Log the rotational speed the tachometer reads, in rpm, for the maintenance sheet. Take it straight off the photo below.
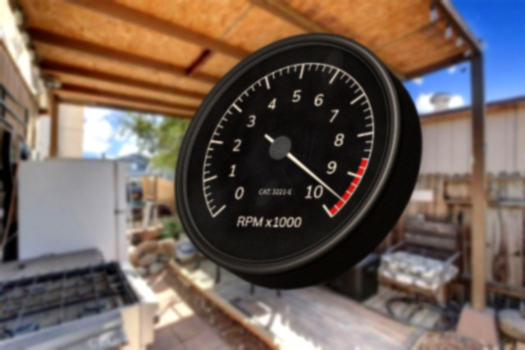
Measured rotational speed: 9600 rpm
